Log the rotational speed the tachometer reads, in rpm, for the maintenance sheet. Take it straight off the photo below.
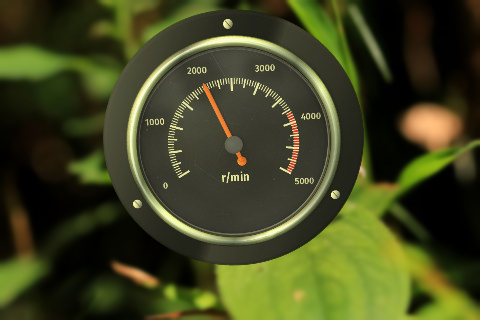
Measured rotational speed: 2000 rpm
